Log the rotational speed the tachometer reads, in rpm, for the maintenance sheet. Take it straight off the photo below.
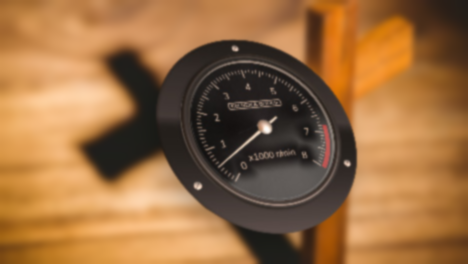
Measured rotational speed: 500 rpm
